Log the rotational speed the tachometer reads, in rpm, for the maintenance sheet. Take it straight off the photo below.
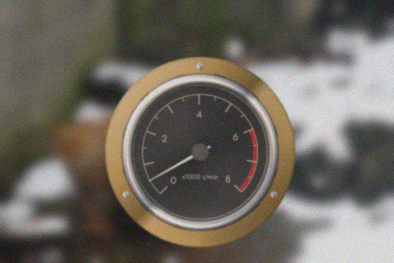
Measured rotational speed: 500 rpm
